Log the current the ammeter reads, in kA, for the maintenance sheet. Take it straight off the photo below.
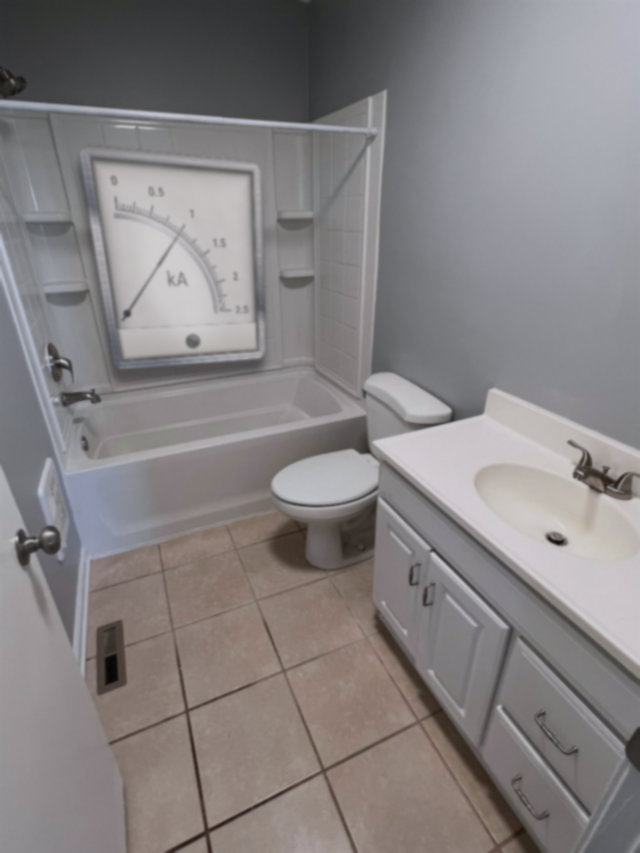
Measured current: 1 kA
